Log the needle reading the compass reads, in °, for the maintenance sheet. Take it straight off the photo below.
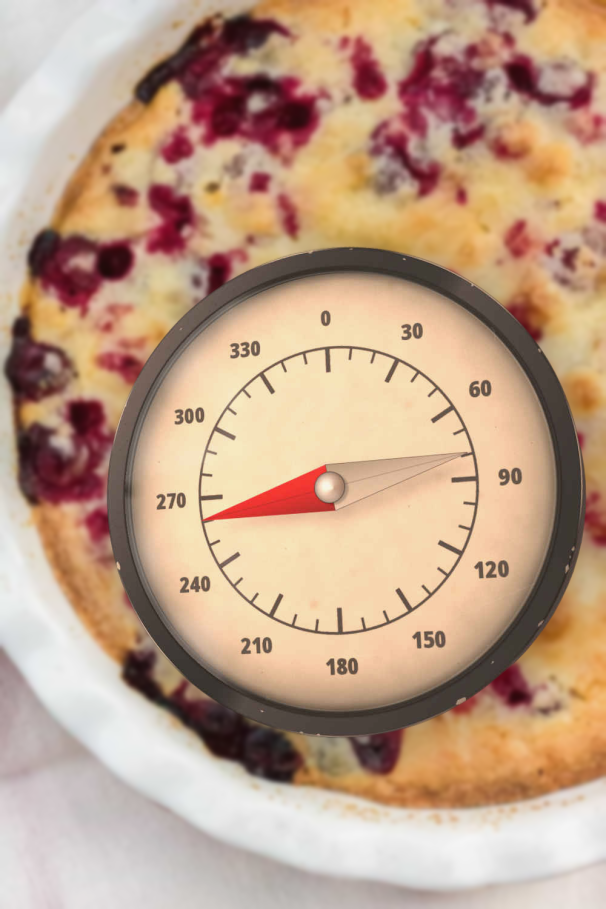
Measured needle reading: 260 °
